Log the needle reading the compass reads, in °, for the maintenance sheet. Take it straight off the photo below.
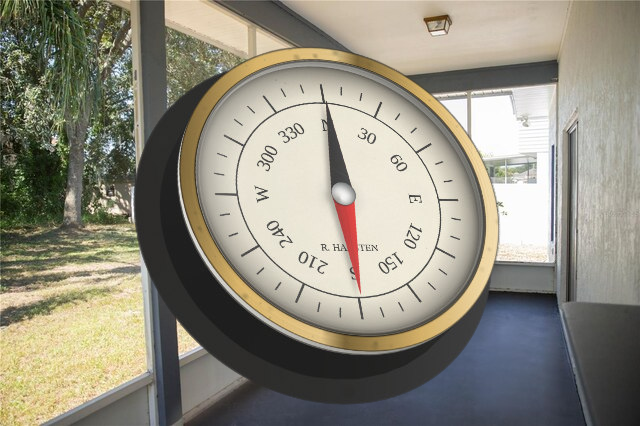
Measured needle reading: 180 °
